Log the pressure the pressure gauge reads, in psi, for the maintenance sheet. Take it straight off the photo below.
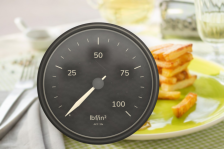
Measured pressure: 0 psi
